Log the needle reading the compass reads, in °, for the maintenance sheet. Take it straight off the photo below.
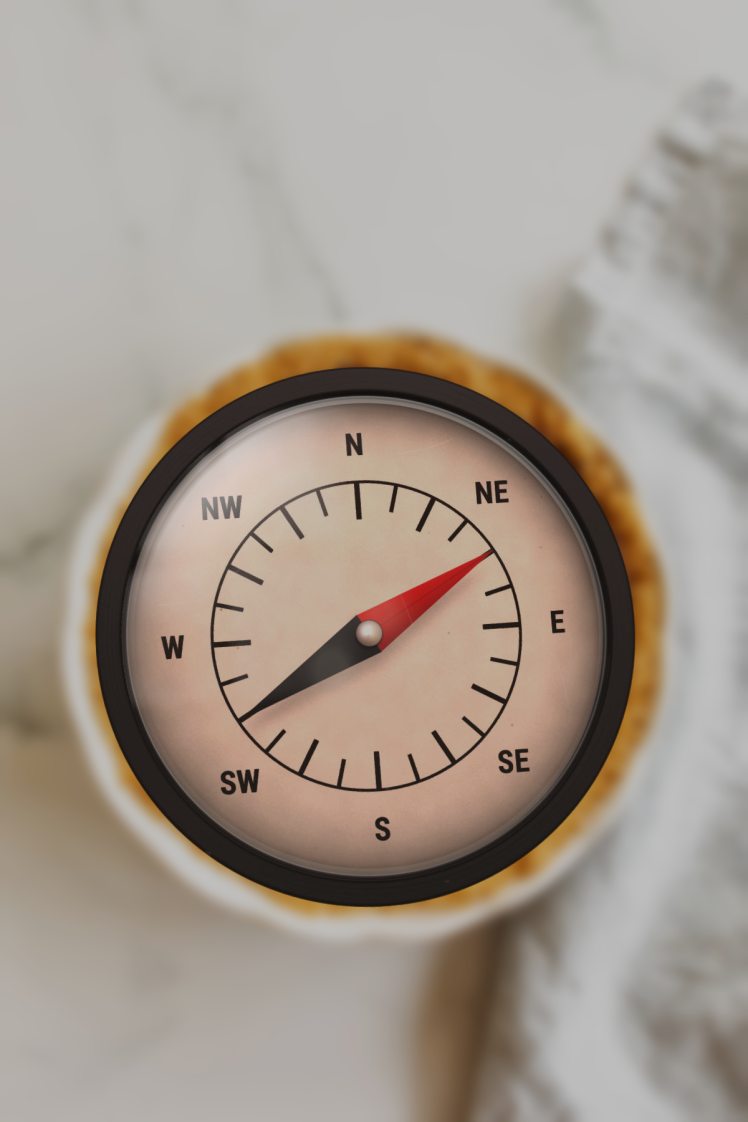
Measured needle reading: 60 °
